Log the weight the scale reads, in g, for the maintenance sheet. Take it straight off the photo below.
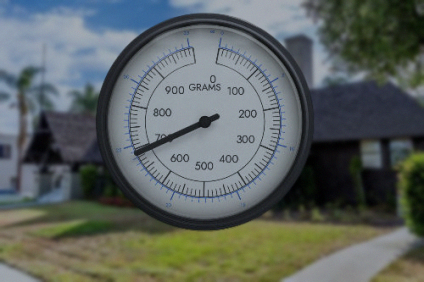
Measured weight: 690 g
